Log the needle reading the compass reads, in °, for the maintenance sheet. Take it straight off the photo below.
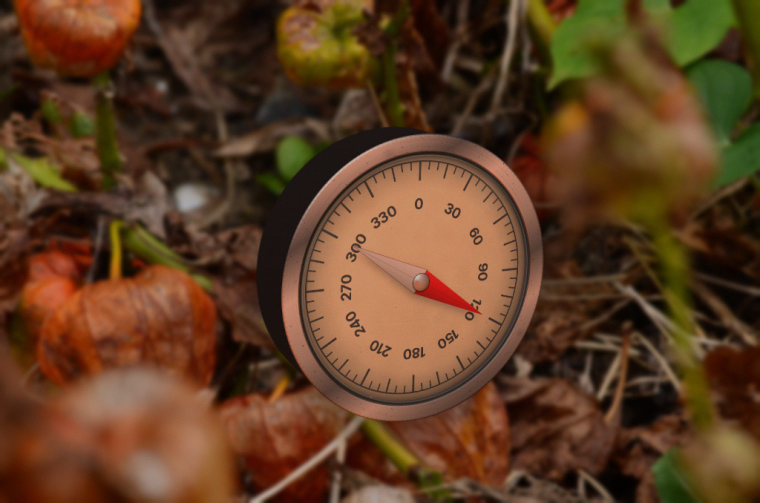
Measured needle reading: 120 °
